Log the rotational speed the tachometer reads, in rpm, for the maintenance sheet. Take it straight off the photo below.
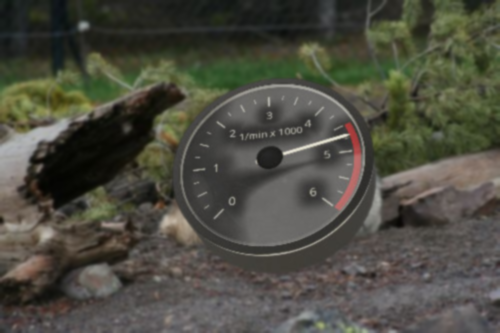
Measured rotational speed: 4750 rpm
